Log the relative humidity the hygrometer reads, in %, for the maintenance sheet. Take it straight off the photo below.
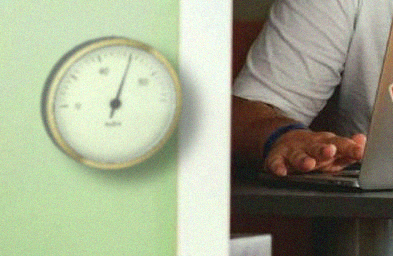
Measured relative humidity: 60 %
